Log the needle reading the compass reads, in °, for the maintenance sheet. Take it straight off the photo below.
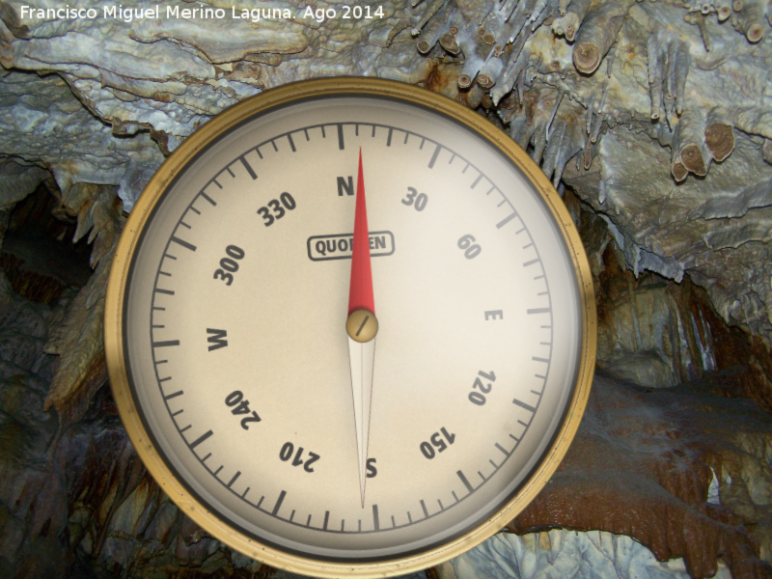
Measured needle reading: 5 °
